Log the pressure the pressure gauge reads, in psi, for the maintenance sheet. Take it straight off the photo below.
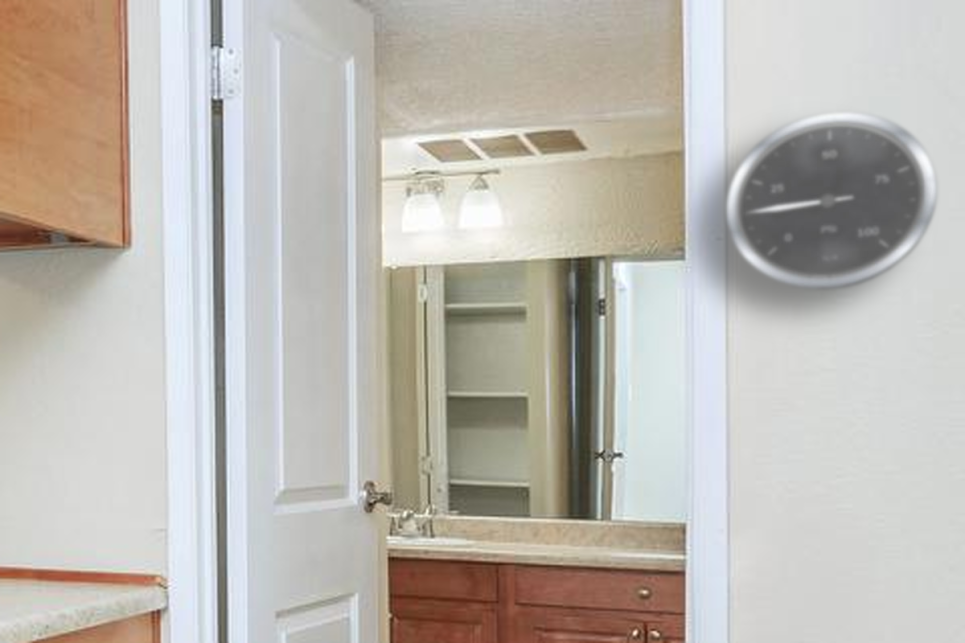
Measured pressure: 15 psi
